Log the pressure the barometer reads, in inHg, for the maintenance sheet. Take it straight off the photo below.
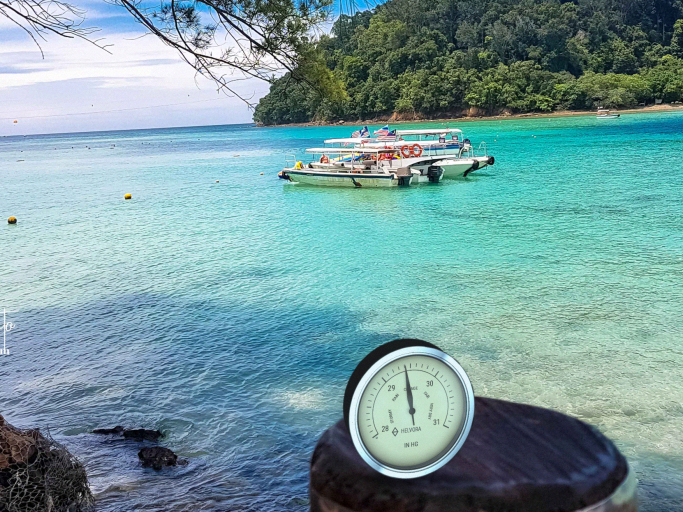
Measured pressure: 29.4 inHg
